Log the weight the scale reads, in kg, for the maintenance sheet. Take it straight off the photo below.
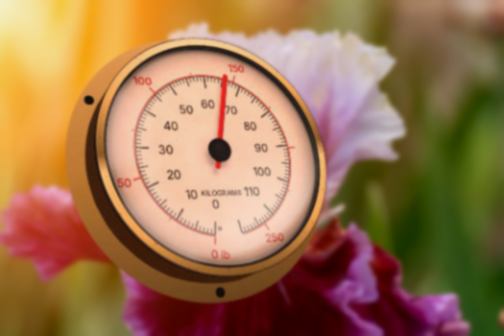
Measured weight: 65 kg
